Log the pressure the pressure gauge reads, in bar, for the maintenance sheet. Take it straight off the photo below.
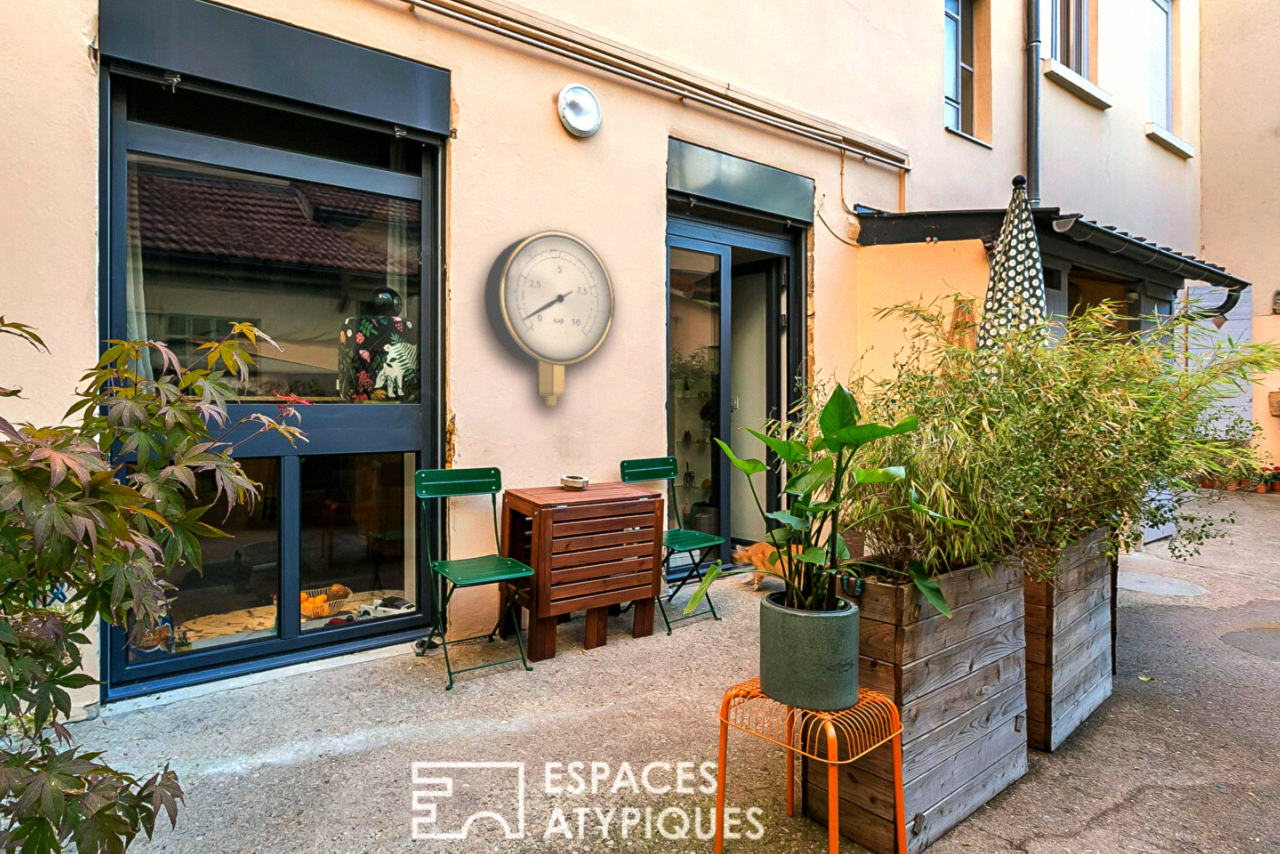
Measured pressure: 0.5 bar
